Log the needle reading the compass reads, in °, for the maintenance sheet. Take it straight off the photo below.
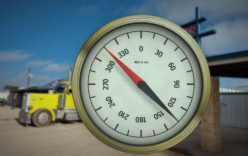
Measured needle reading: 315 °
